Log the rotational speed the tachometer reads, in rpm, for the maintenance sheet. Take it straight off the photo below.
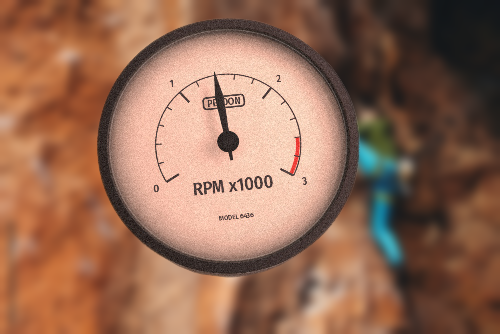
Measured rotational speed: 1400 rpm
